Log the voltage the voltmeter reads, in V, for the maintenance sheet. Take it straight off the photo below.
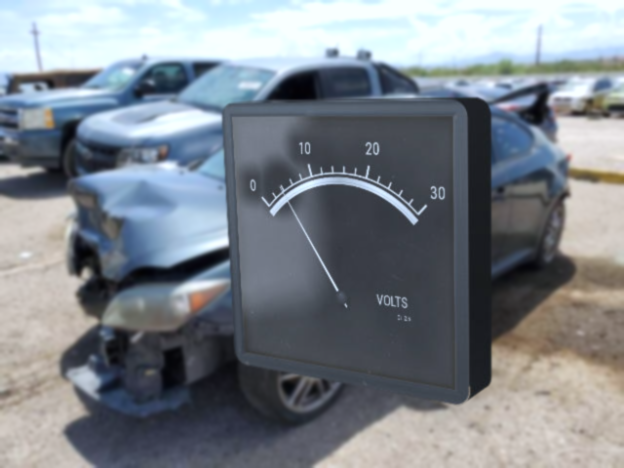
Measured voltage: 4 V
